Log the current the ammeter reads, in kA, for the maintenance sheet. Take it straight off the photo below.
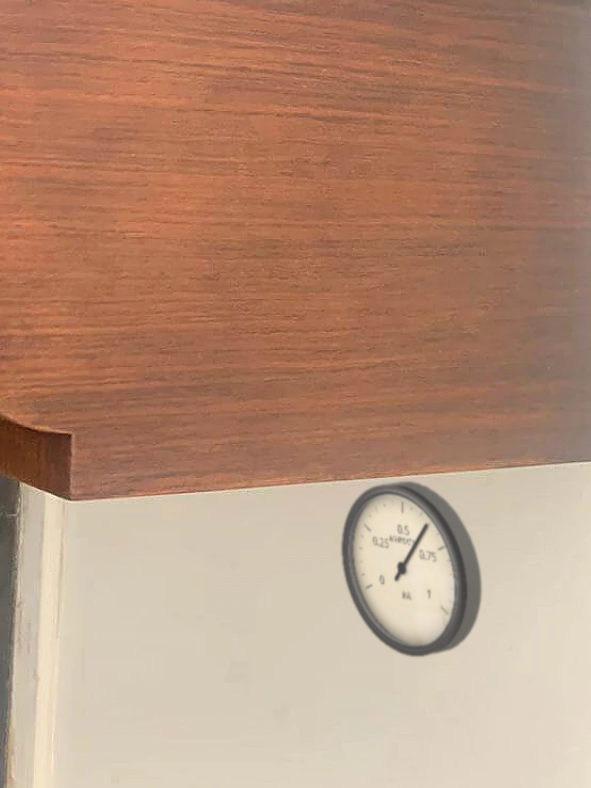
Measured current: 0.65 kA
